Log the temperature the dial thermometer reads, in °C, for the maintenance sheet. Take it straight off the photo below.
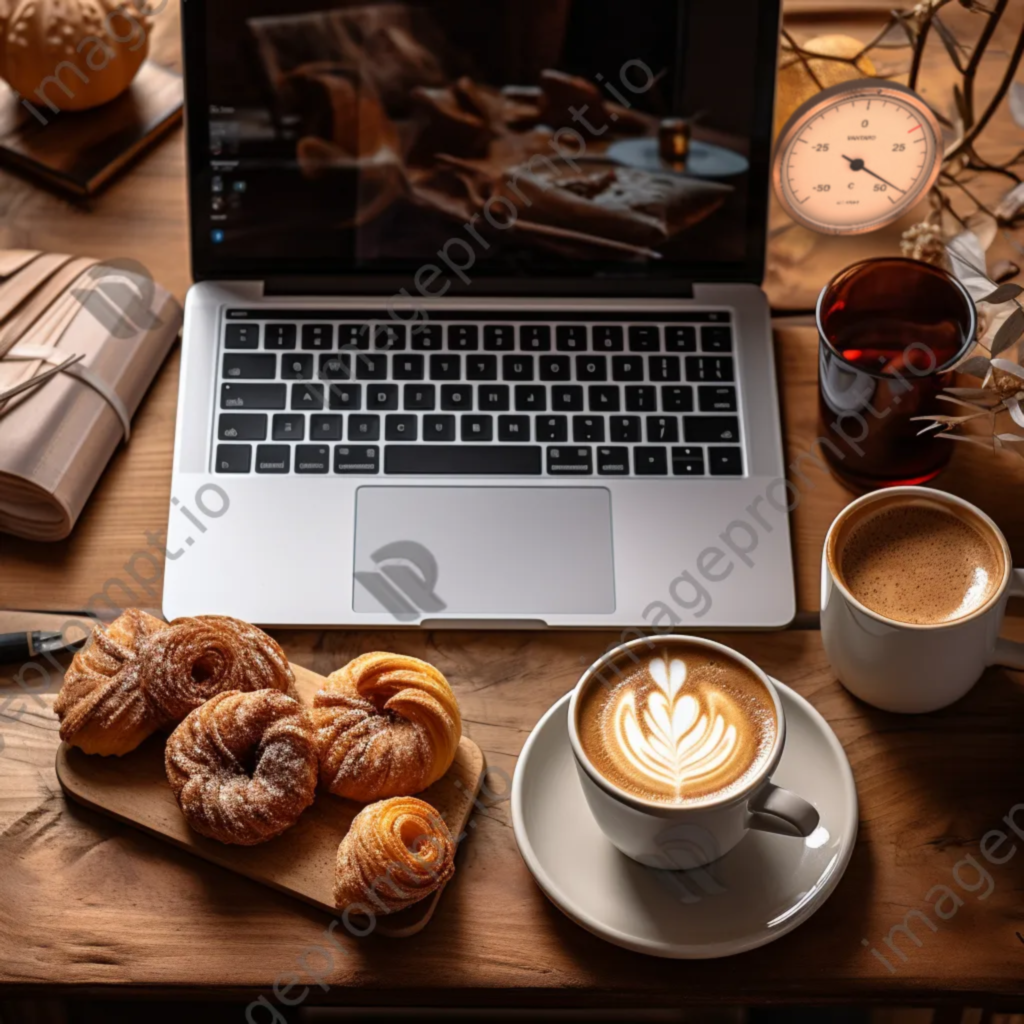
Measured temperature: 45 °C
